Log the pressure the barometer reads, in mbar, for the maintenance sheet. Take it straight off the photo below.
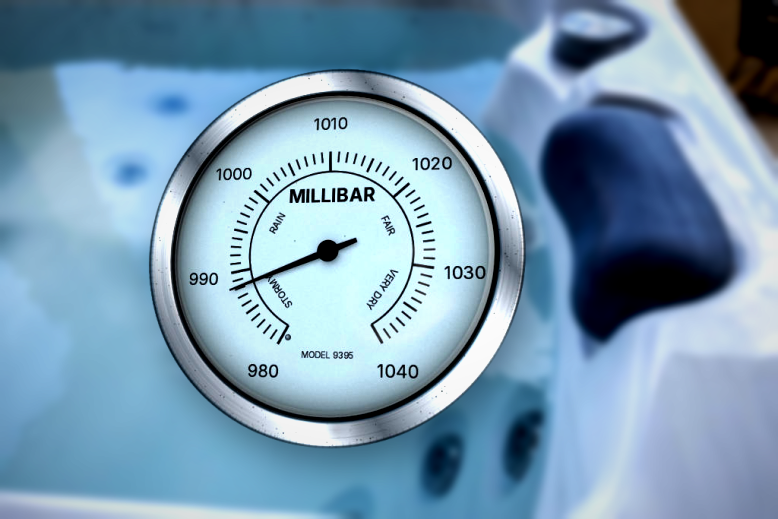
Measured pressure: 988 mbar
